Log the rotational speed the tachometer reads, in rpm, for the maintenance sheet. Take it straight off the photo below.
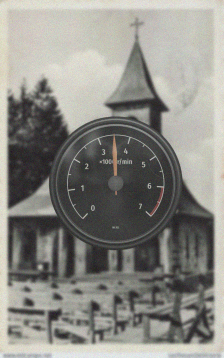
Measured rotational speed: 3500 rpm
